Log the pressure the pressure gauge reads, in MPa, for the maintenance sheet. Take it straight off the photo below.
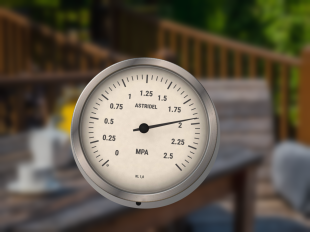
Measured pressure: 1.95 MPa
